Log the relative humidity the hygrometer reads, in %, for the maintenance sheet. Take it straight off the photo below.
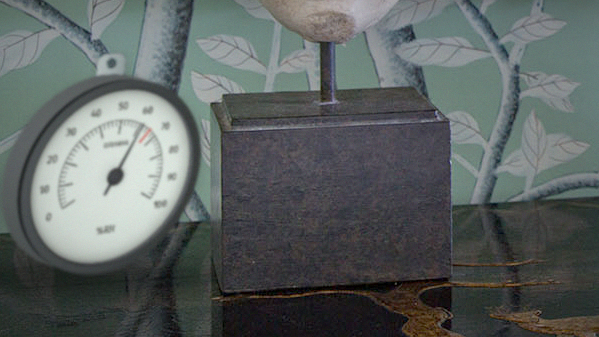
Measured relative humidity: 60 %
